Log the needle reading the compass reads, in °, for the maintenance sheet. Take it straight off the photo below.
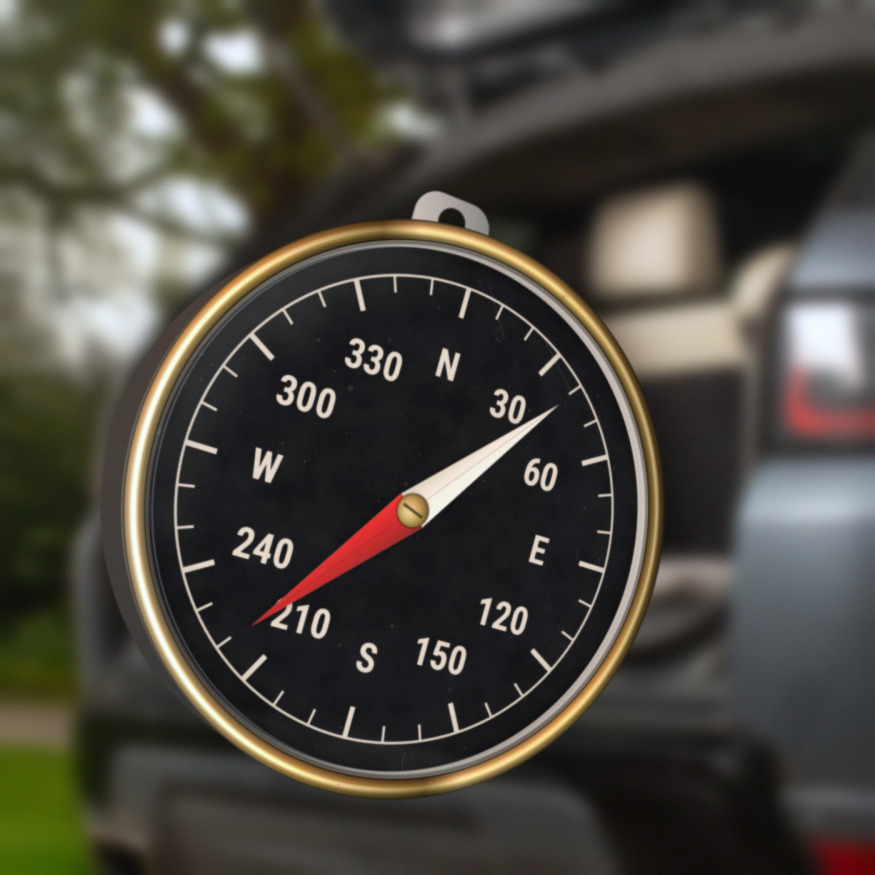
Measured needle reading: 220 °
